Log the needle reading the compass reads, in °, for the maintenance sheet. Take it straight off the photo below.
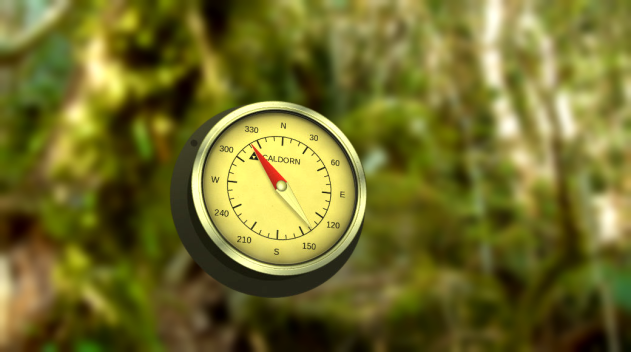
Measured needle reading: 320 °
